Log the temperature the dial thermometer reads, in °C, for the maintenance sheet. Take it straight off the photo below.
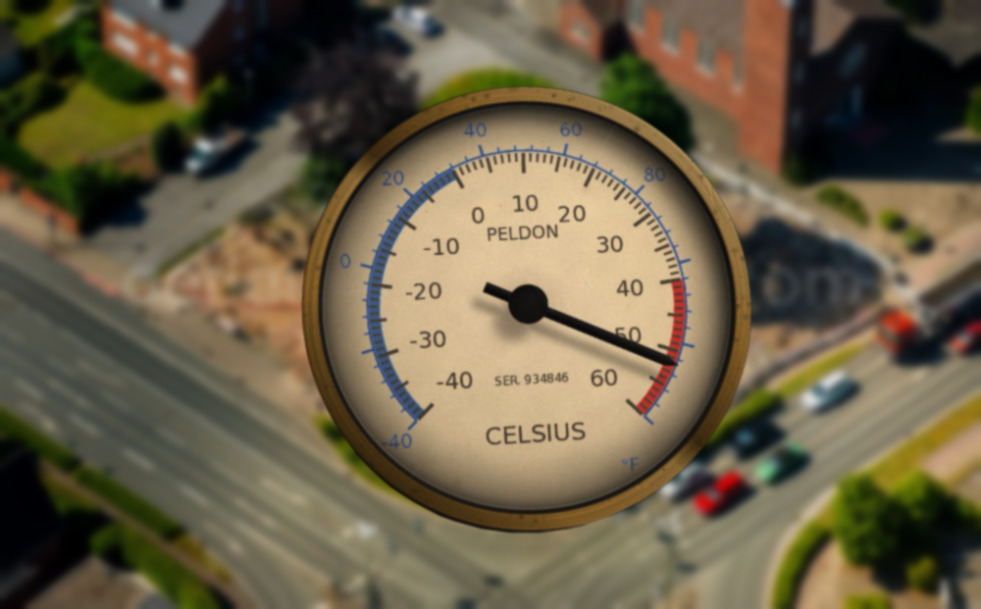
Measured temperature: 52 °C
